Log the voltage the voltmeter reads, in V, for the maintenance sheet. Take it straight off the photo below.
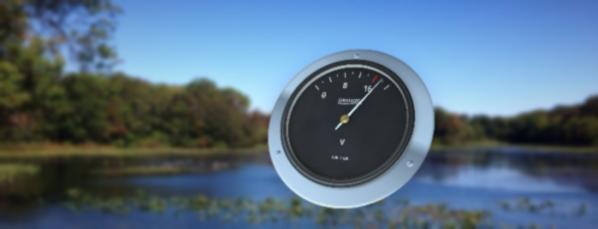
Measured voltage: 18 V
